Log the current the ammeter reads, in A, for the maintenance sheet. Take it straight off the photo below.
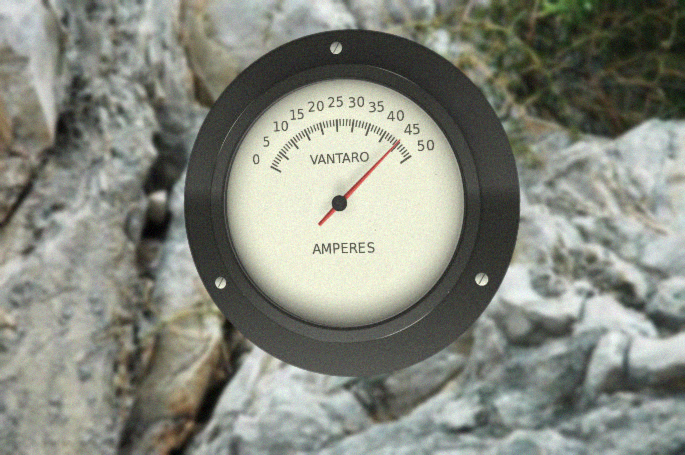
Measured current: 45 A
